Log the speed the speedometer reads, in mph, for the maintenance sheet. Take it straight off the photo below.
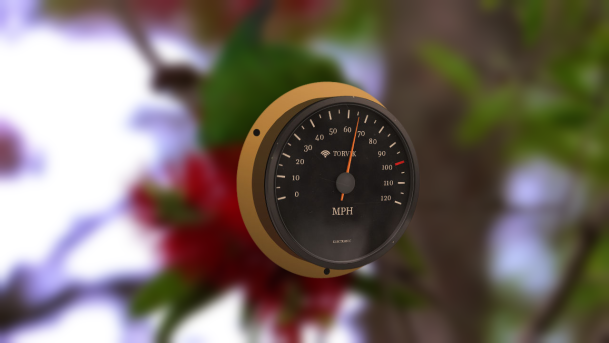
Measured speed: 65 mph
